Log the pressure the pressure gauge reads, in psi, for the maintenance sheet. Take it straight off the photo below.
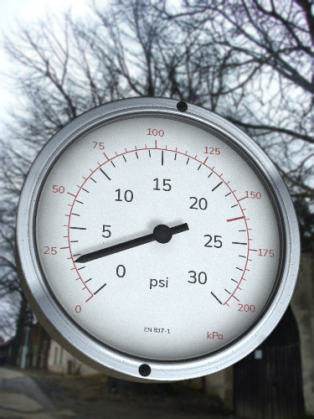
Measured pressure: 2.5 psi
